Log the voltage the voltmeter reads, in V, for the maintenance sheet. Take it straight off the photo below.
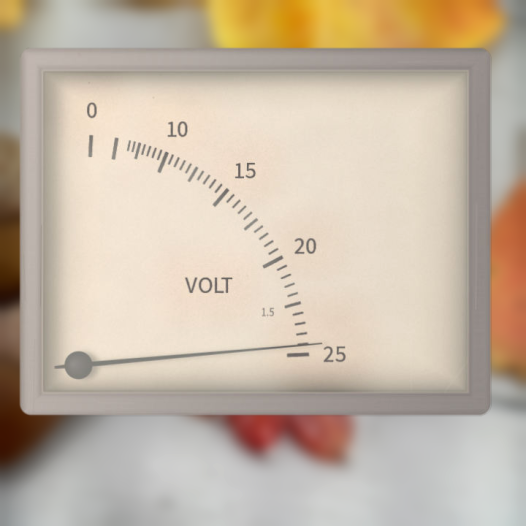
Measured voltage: 24.5 V
